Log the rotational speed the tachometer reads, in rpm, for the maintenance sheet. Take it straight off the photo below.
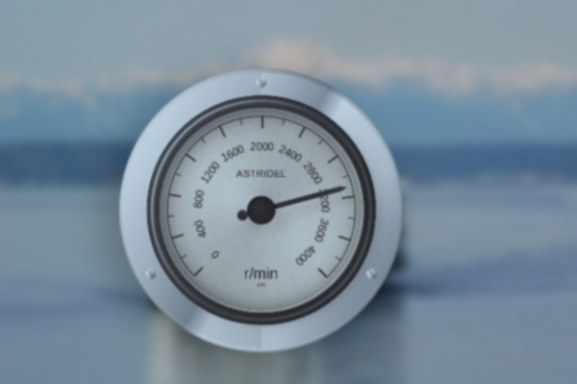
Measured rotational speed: 3100 rpm
